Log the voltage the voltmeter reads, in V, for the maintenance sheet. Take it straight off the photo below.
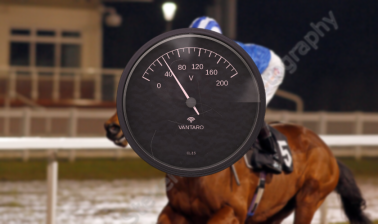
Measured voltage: 50 V
